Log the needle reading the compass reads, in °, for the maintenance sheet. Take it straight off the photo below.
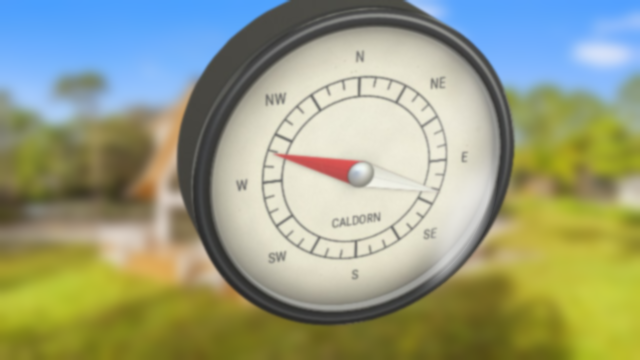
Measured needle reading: 290 °
